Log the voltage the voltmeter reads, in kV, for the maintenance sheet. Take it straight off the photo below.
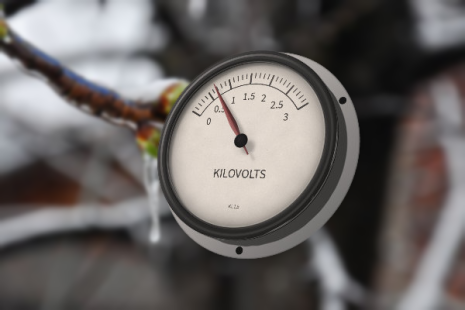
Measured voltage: 0.7 kV
